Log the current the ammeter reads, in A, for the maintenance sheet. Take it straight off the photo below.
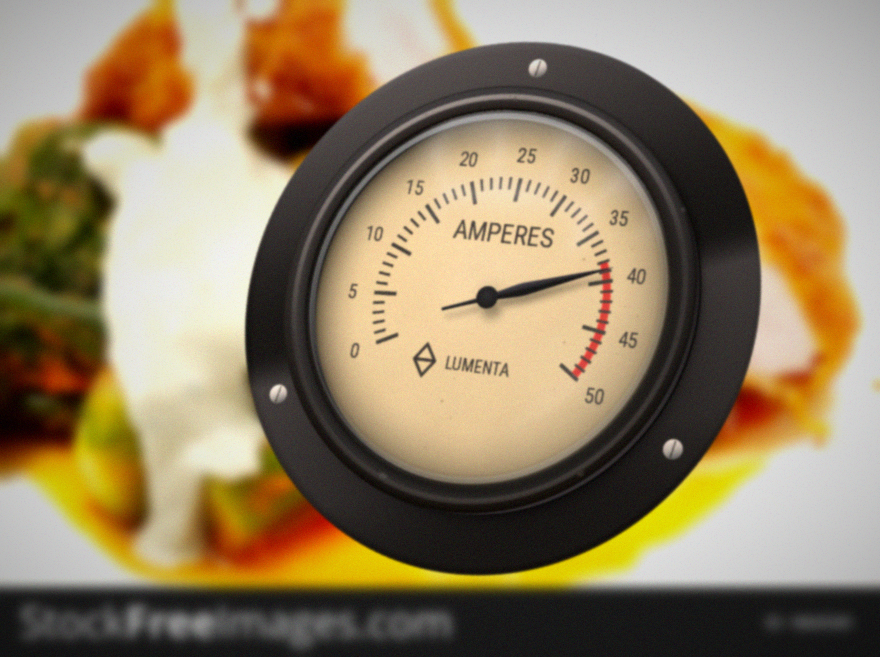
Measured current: 39 A
